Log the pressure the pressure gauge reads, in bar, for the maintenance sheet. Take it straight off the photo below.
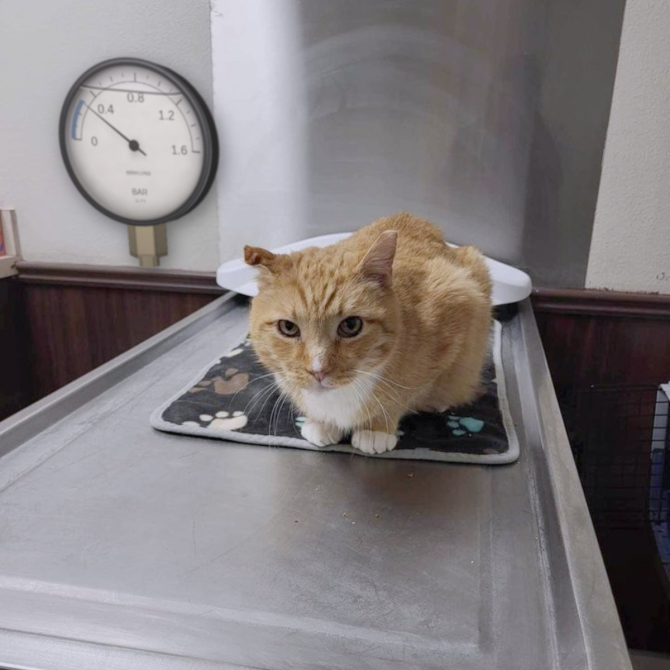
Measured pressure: 0.3 bar
